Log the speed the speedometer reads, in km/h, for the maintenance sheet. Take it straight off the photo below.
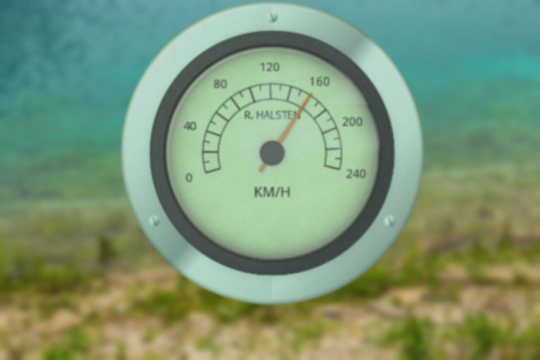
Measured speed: 160 km/h
